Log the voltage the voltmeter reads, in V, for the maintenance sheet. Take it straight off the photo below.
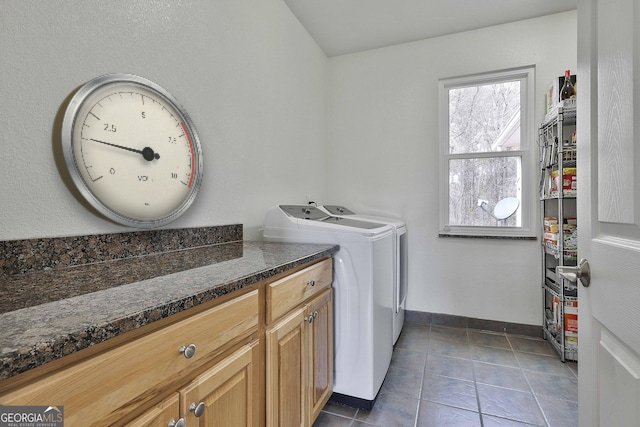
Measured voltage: 1.5 V
